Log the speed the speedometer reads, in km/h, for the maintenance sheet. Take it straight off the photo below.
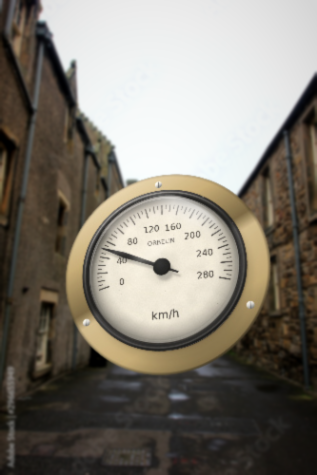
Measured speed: 50 km/h
